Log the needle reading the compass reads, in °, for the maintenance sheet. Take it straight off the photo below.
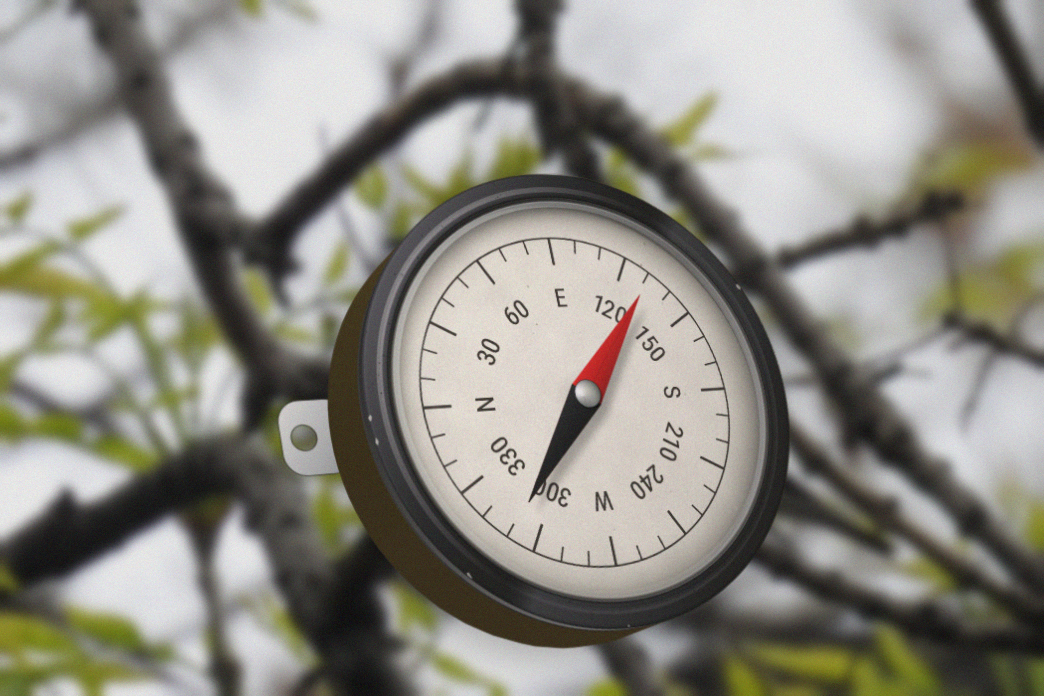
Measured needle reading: 130 °
